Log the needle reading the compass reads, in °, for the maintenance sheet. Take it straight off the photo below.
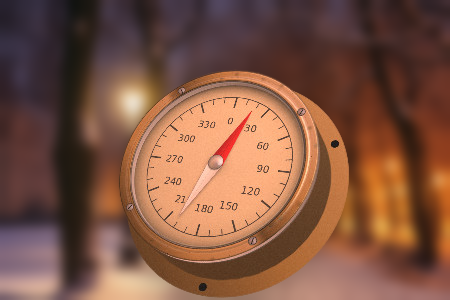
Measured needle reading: 20 °
